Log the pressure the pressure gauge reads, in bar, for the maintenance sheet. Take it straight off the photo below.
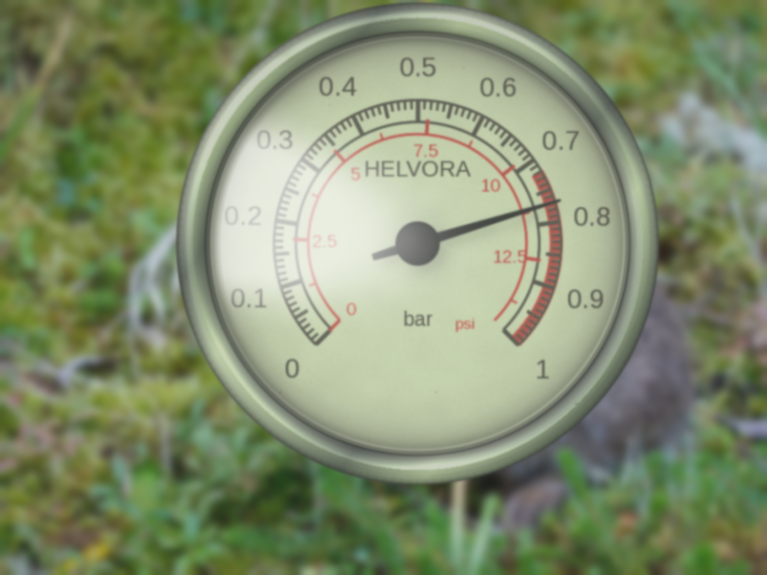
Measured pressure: 0.77 bar
